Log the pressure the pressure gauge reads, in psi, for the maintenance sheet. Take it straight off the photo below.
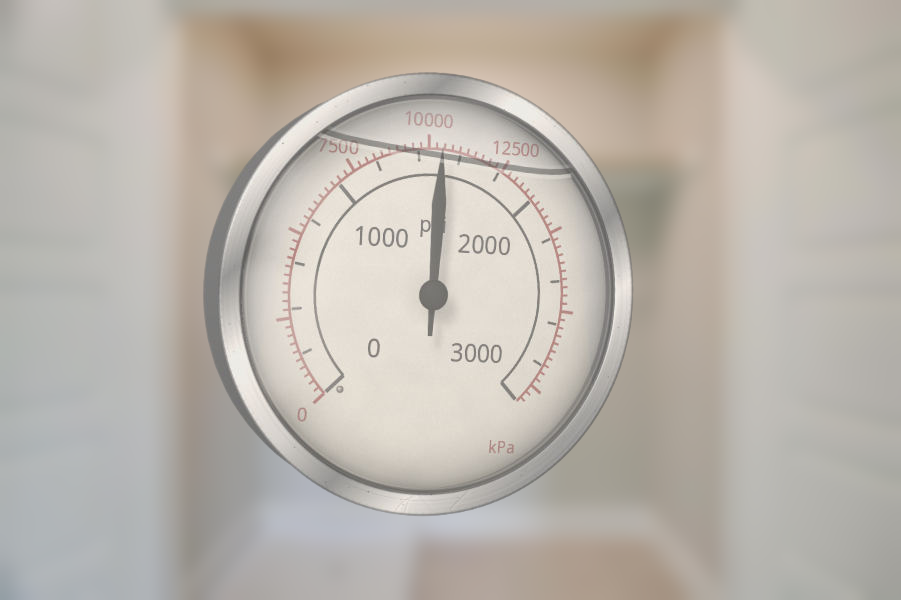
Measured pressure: 1500 psi
